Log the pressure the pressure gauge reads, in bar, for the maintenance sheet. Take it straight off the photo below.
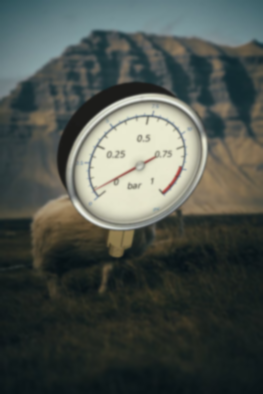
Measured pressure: 0.05 bar
